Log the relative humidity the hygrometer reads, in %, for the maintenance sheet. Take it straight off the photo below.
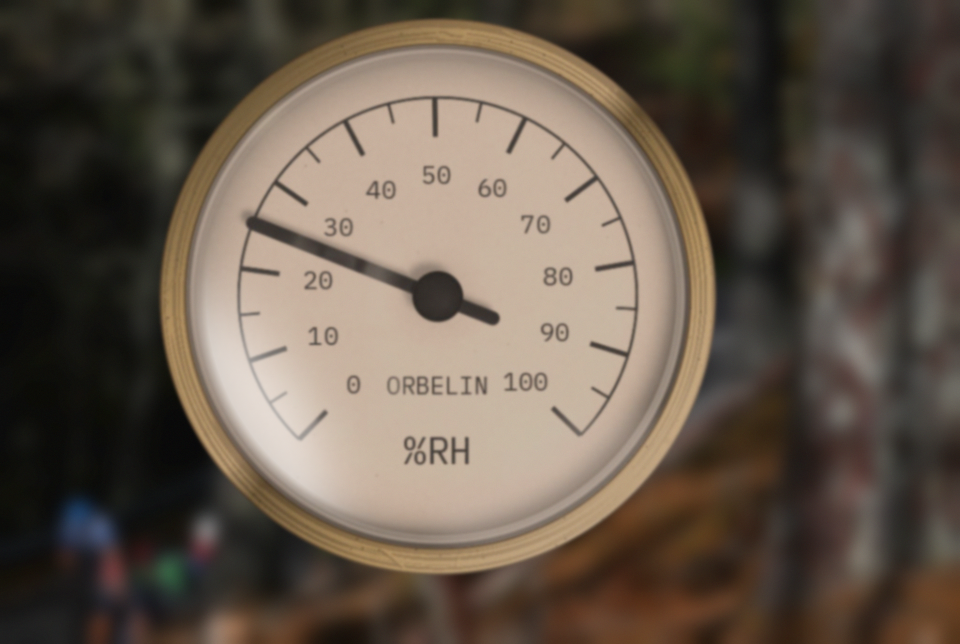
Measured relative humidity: 25 %
